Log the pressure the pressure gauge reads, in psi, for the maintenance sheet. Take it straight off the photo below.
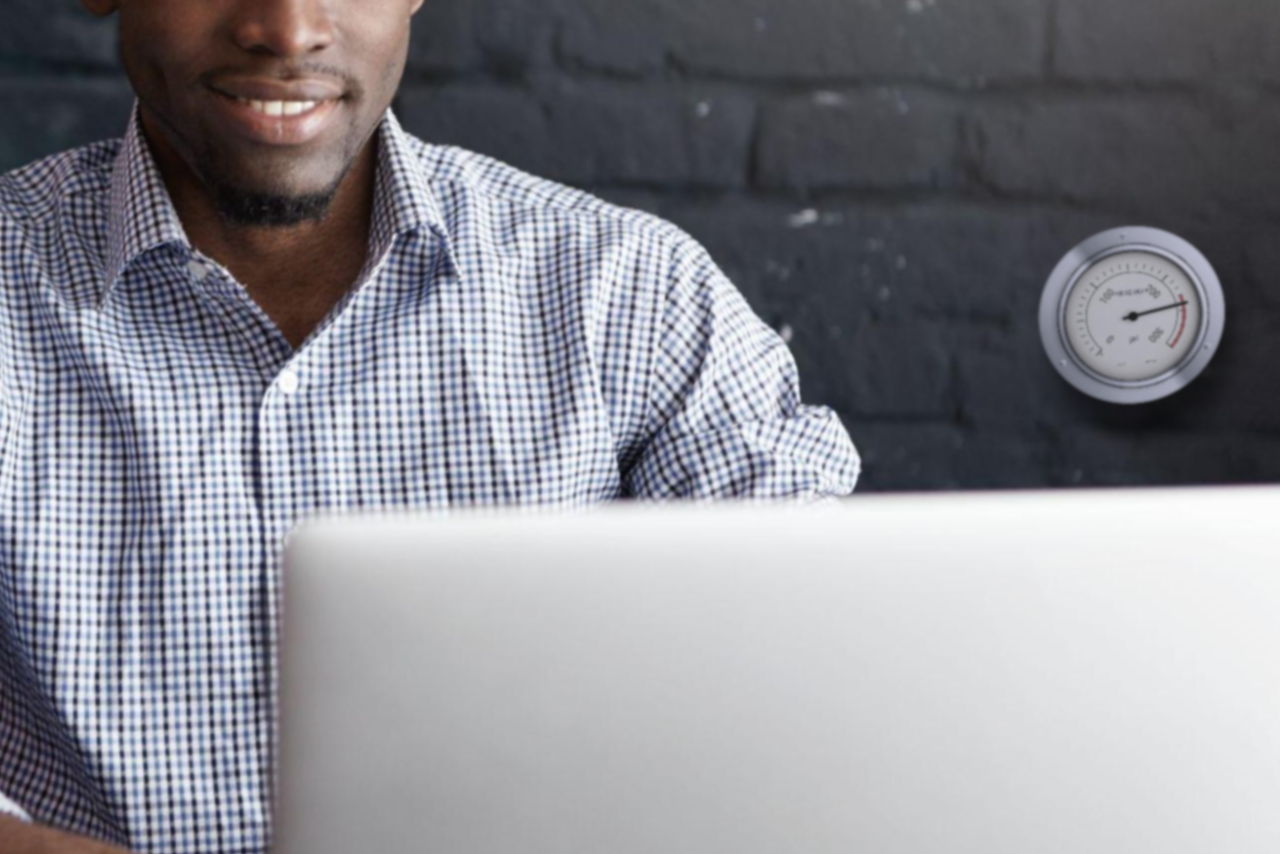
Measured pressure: 240 psi
